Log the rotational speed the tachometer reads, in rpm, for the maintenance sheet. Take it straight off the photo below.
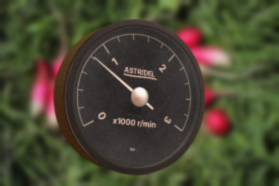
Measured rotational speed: 800 rpm
